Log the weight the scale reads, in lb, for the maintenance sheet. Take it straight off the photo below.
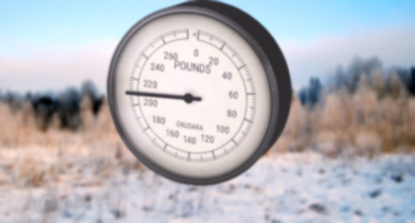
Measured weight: 210 lb
